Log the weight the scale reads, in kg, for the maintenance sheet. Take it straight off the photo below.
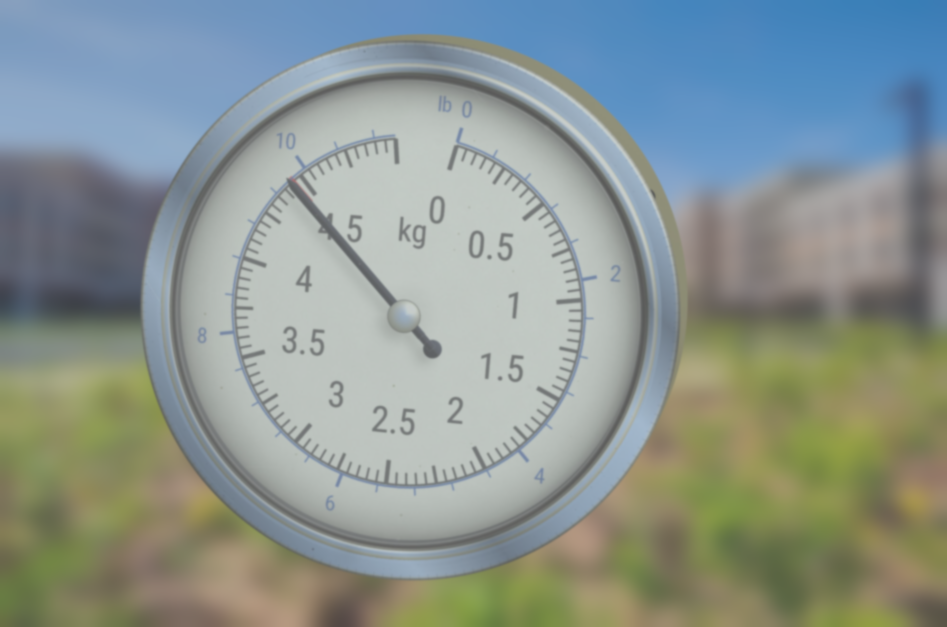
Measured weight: 4.45 kg
